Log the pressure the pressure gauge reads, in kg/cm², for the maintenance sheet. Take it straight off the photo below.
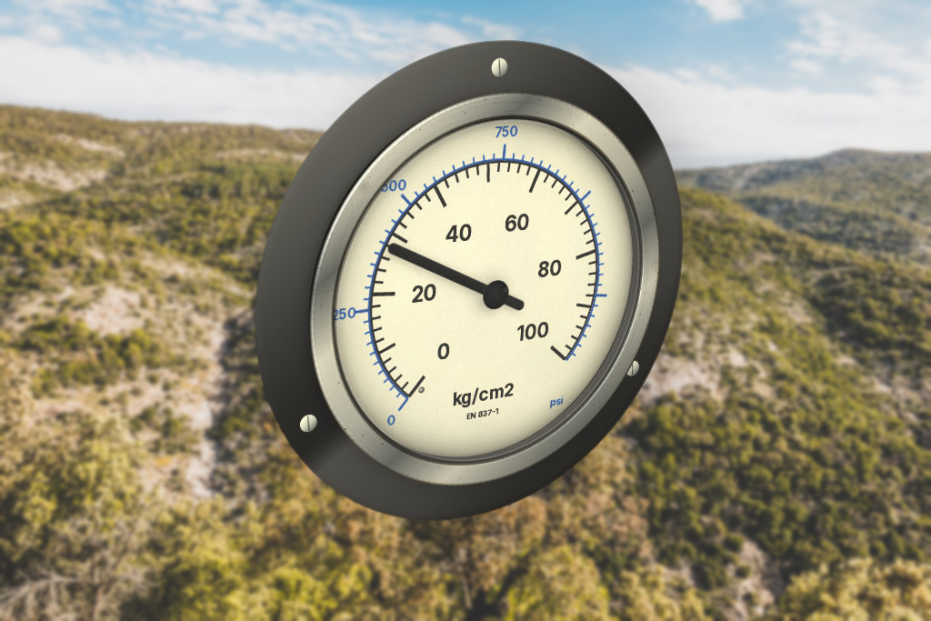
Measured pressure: 28 kg/cm²
